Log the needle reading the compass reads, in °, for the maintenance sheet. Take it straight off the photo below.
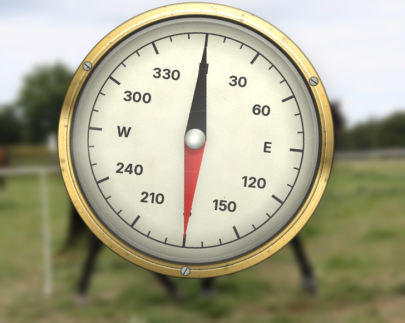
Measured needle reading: 180 °
